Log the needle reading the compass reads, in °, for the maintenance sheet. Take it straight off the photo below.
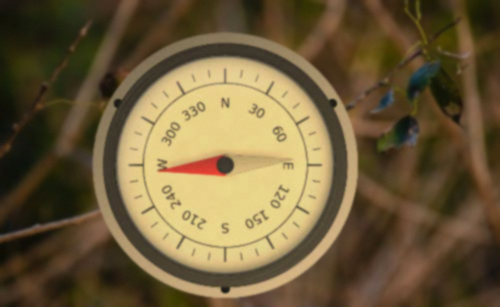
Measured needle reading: 265 °
